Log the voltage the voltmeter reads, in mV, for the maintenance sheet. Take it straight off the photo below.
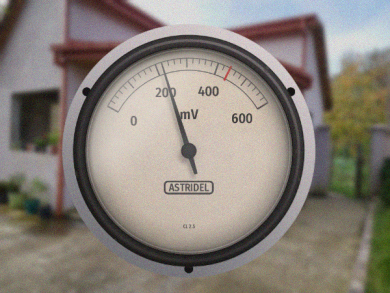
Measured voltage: 220 mV
